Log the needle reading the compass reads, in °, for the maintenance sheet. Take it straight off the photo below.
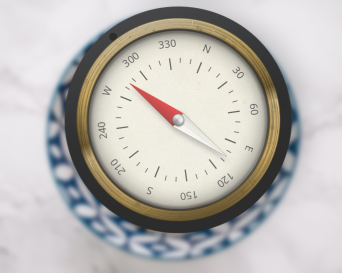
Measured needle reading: 285 °
